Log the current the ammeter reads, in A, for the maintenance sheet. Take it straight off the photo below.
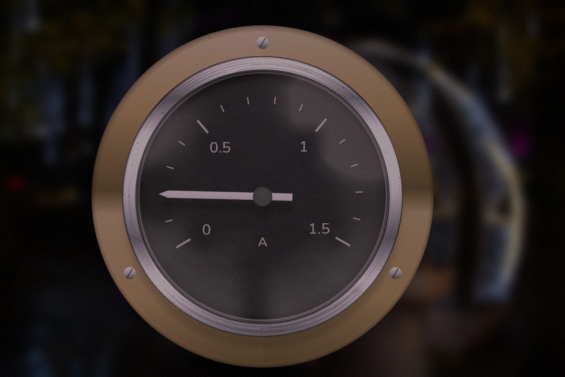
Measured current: 0.2 A
